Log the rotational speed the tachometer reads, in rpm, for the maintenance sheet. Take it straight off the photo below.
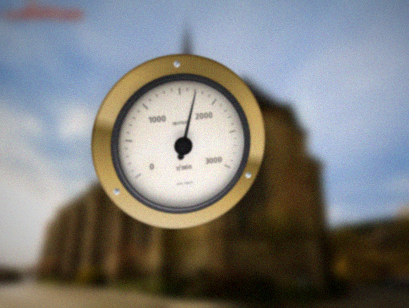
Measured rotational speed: 1700 rpm
